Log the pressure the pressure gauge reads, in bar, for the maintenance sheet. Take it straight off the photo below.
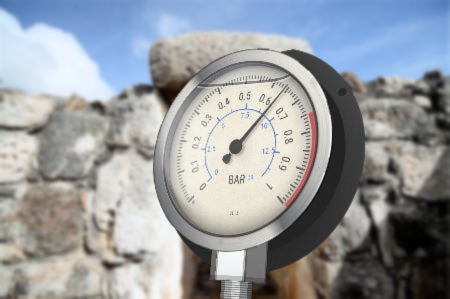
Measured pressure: 0.65 bar
